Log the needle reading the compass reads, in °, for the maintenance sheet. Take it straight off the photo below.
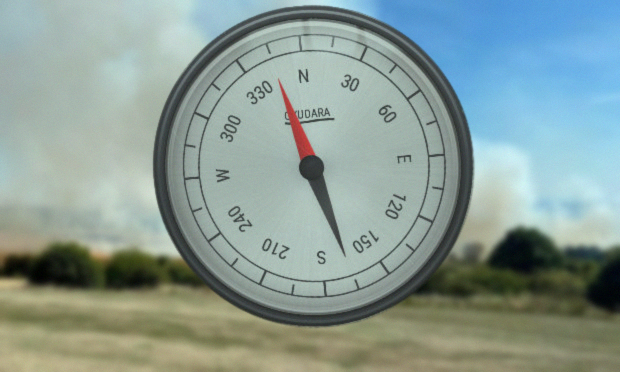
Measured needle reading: 345 °
